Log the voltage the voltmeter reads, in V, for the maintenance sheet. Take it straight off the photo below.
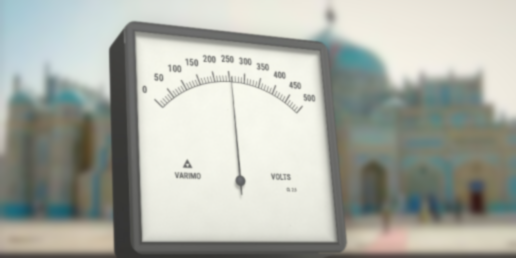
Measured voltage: 250 V
